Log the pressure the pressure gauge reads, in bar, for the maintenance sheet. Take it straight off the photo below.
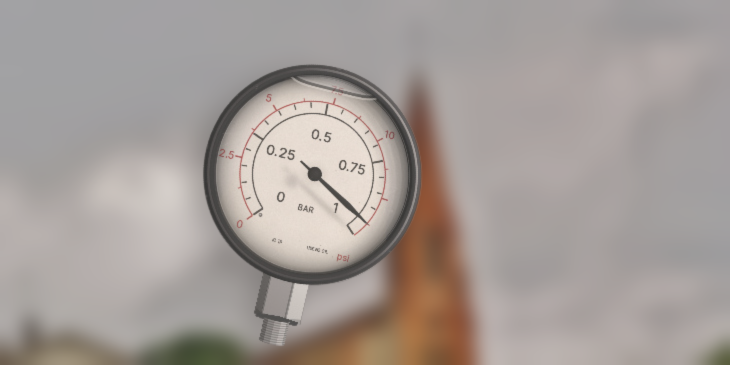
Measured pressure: 0.95 bar
